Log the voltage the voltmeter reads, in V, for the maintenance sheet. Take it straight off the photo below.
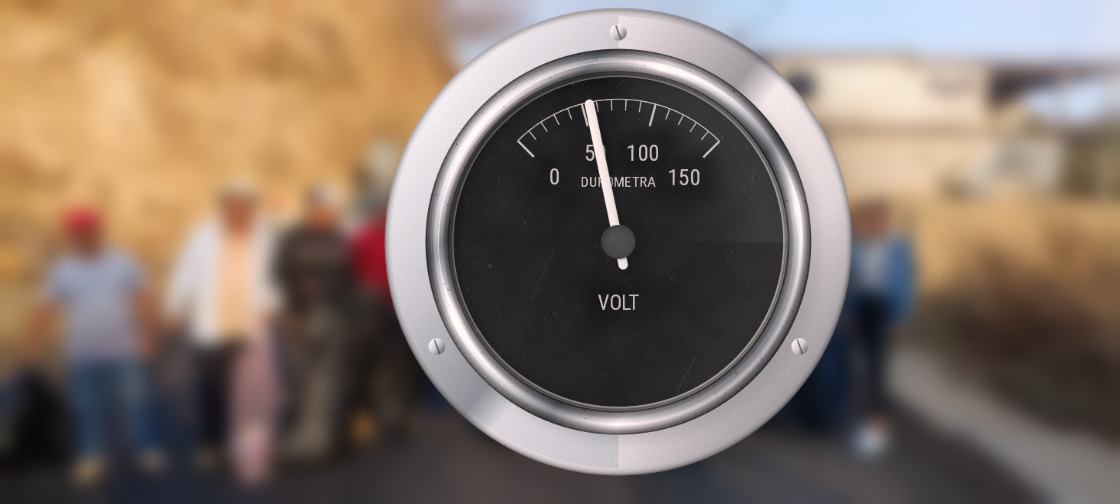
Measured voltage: 55 V
